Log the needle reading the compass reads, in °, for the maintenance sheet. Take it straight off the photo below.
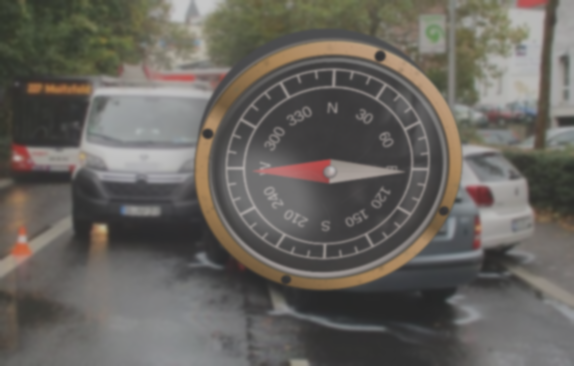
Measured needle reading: 270 °
